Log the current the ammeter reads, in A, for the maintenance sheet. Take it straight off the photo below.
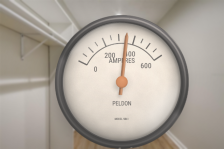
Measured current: 350 A
